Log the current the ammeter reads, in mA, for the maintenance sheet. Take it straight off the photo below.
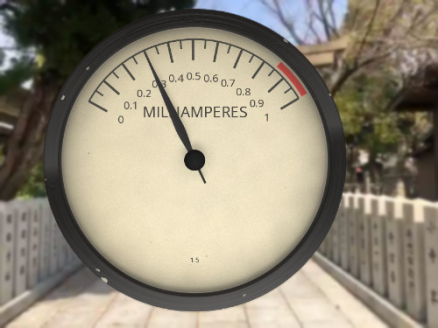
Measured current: 0.3 mA
